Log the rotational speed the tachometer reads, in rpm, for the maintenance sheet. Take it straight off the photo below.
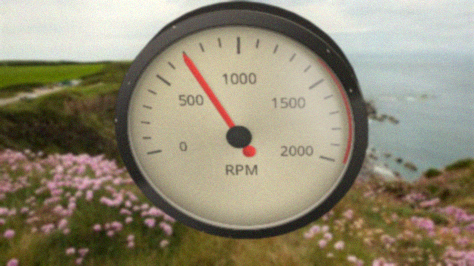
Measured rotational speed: 700 rpm
